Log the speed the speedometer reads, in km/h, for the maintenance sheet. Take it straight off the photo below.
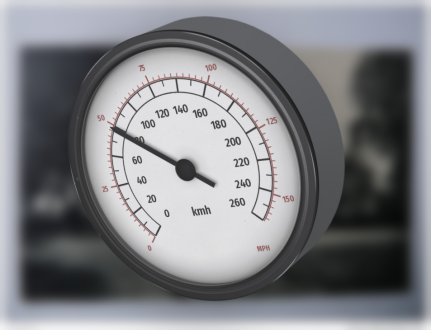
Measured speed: 80 km/h
